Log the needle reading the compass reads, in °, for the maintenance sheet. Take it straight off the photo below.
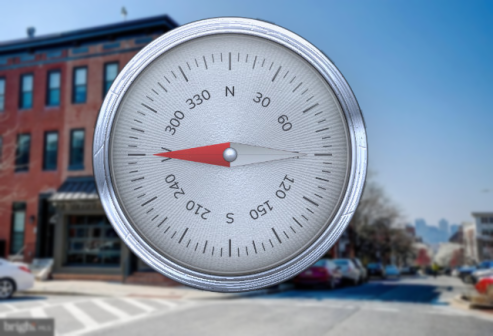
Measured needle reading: 270 °
